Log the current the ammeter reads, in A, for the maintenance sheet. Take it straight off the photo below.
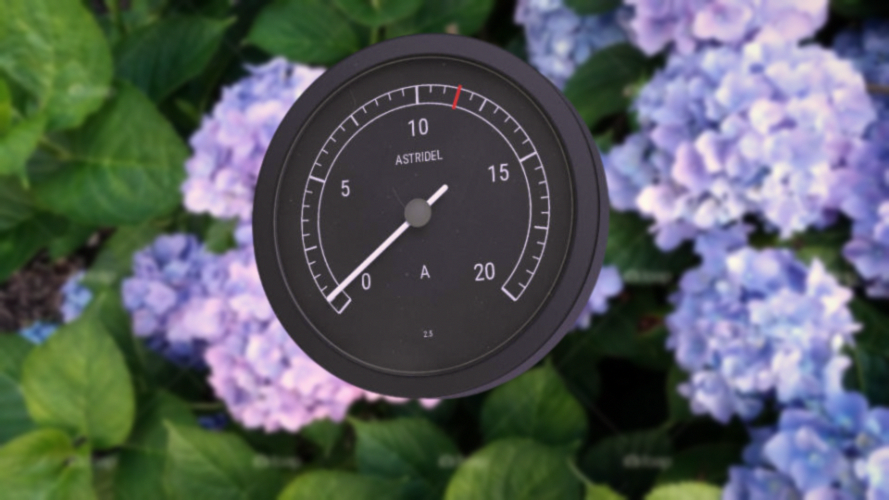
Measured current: 0.5 A
